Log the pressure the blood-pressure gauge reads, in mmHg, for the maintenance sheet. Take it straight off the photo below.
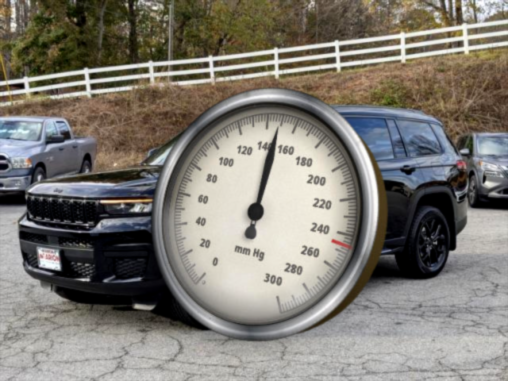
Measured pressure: 150 mmHg
